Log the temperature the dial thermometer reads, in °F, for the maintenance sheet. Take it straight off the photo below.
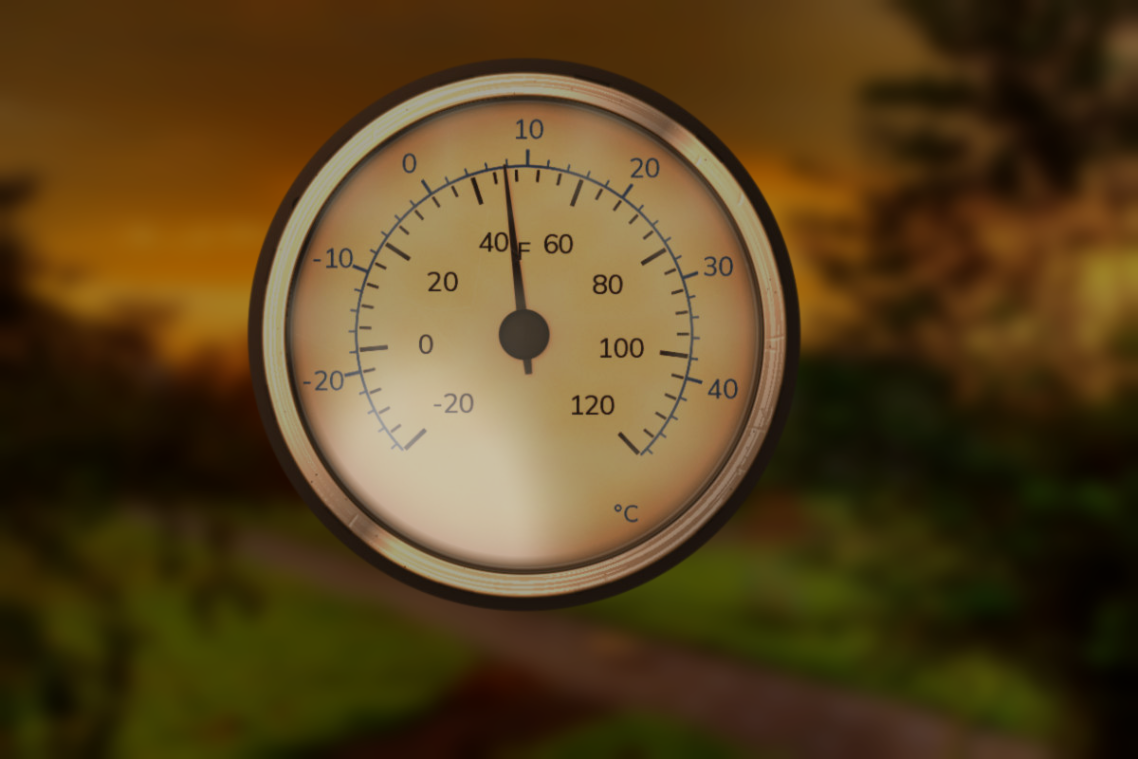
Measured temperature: 46 °F
